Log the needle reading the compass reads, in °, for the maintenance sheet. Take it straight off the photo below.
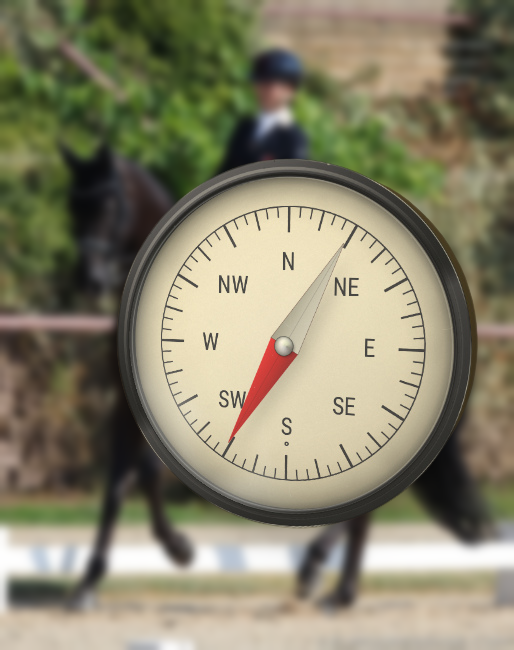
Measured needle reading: 210 °
